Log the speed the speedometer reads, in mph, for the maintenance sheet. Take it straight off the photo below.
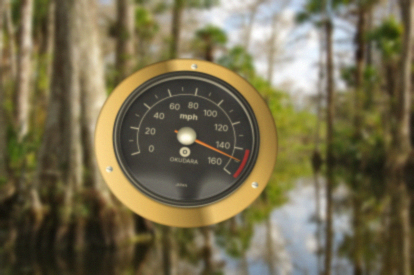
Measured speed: 150 mph
